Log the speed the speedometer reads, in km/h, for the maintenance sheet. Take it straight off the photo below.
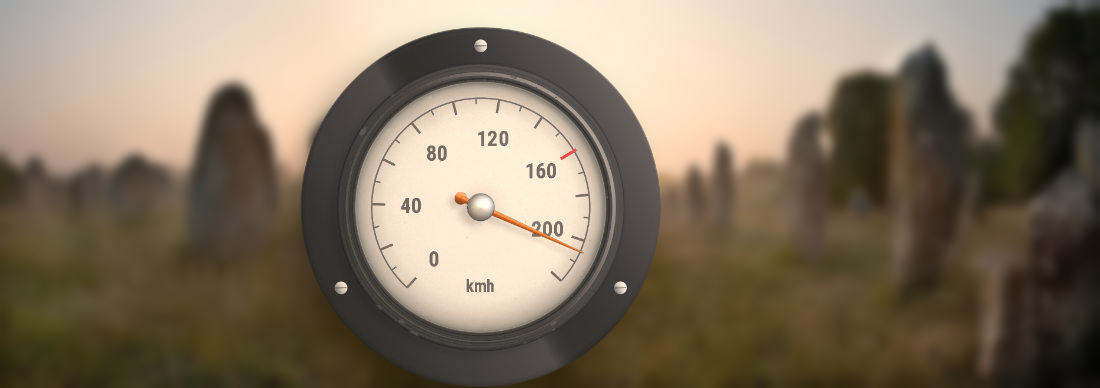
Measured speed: 205 km/h
